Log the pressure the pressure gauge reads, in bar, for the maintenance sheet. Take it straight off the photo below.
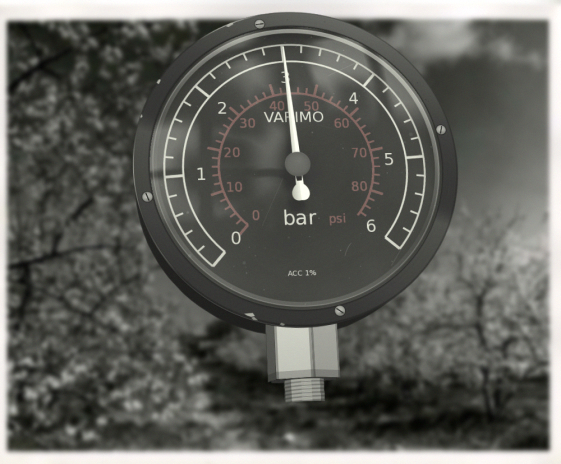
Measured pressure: 3 bar
